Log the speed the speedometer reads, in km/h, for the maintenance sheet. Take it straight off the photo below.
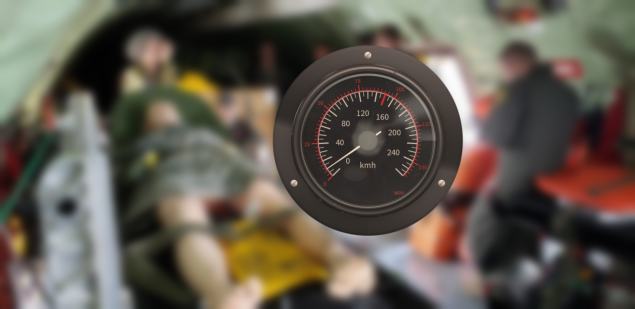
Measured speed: 10 km/h
